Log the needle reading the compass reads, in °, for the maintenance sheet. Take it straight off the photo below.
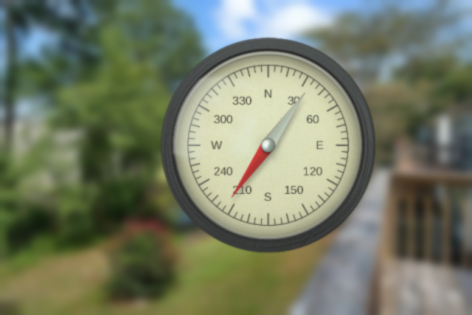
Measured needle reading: 215 °
